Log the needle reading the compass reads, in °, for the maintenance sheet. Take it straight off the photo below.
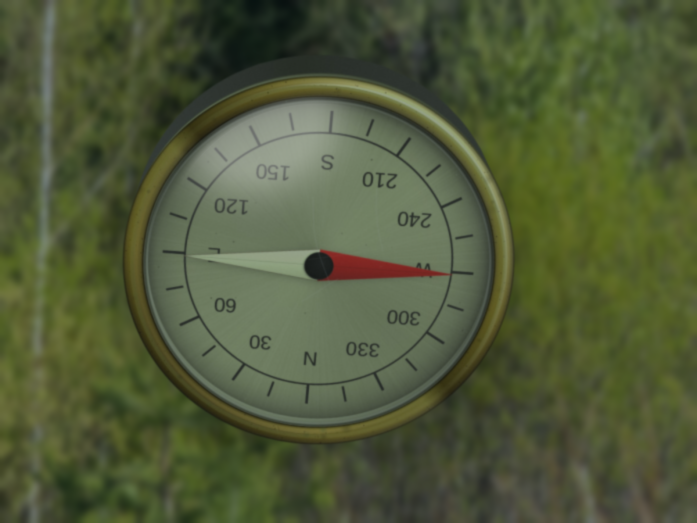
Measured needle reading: 270 °
